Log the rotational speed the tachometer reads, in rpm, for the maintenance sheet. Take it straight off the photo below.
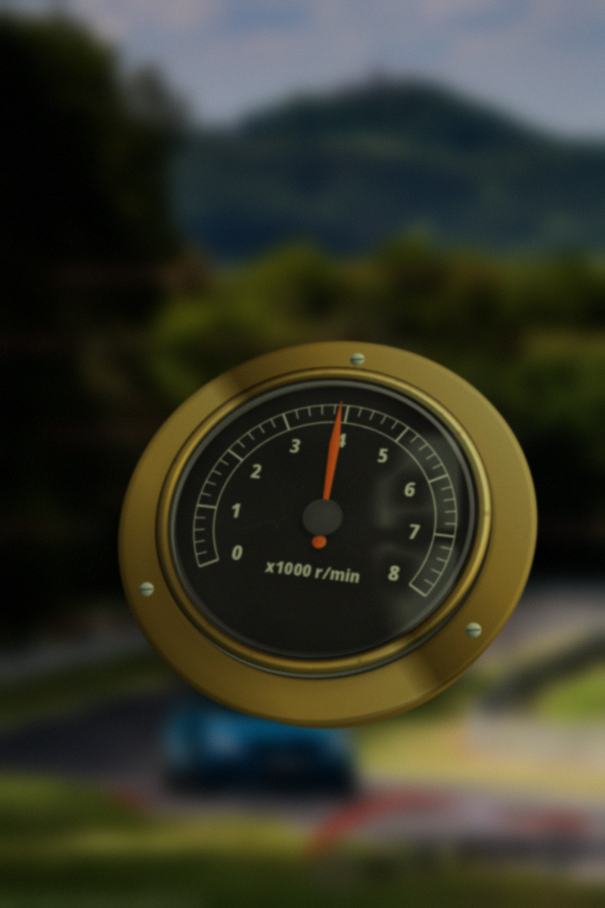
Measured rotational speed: 3900 rpm
